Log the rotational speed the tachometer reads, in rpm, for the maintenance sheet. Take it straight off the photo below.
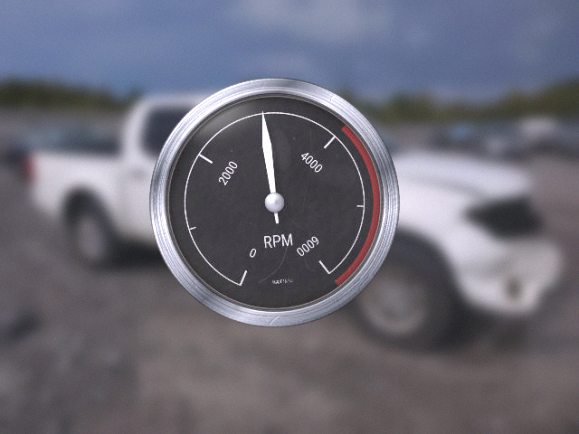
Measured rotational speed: 3000 rpm
